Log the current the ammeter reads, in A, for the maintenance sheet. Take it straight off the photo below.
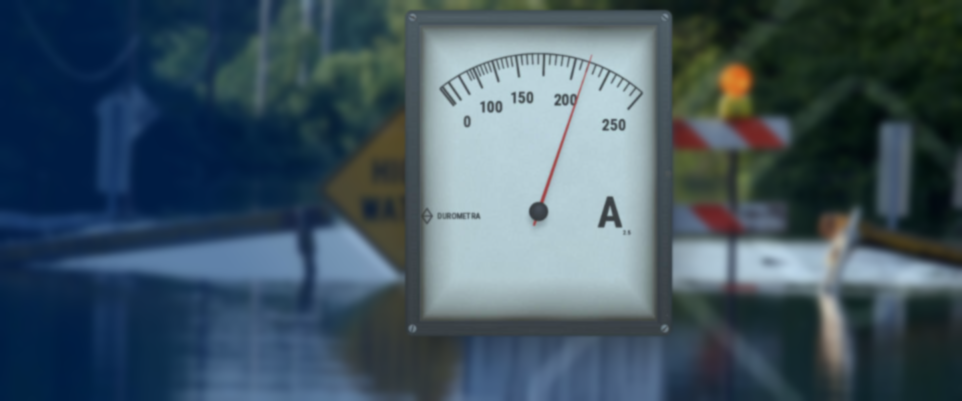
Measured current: 210 A
